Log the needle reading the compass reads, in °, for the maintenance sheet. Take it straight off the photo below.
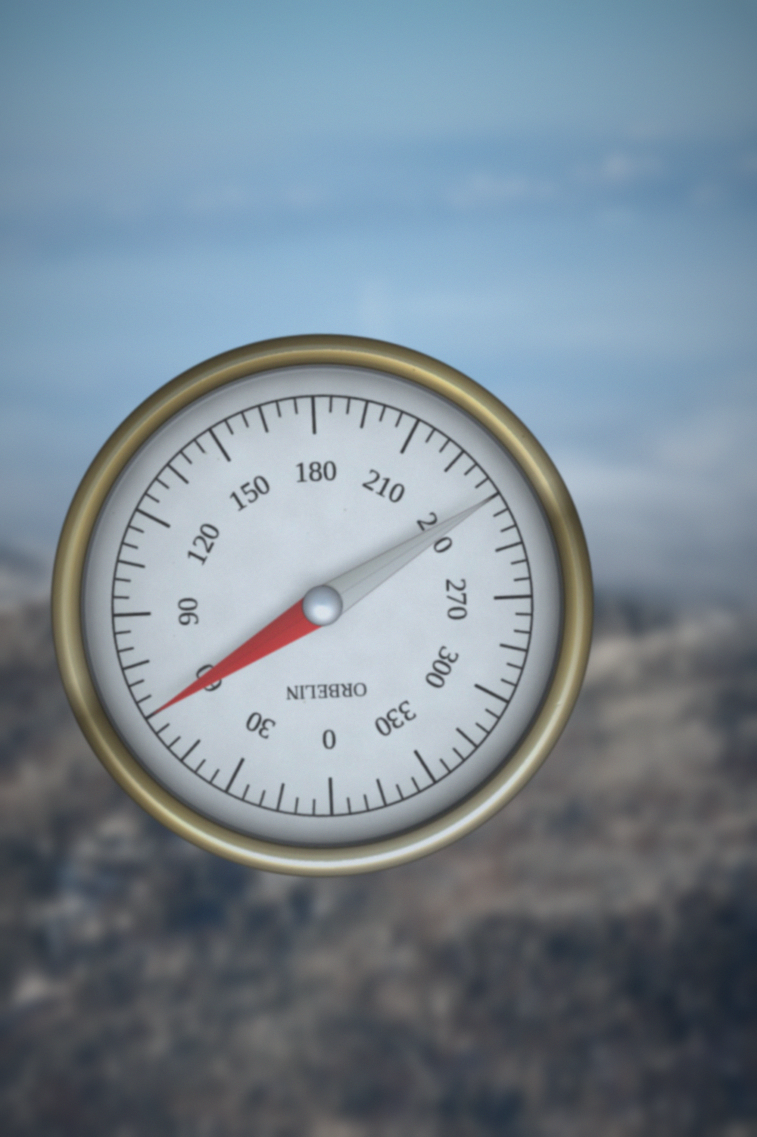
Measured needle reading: 60 °
